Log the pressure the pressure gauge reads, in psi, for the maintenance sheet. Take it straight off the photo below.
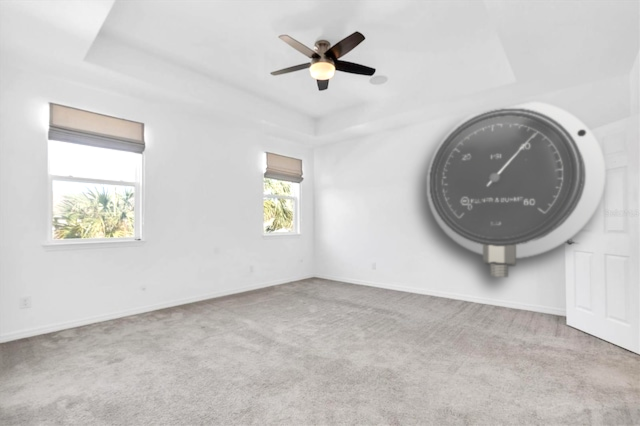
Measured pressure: 40 psi
